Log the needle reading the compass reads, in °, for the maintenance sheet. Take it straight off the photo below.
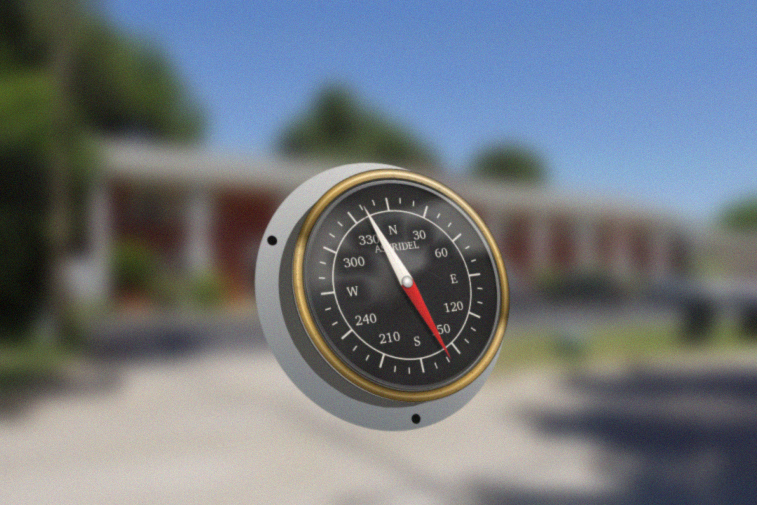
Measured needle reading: 160 °
